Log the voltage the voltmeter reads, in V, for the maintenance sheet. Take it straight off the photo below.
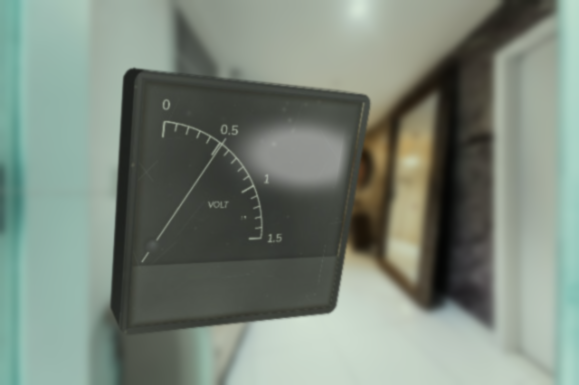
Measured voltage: 0.5 V
